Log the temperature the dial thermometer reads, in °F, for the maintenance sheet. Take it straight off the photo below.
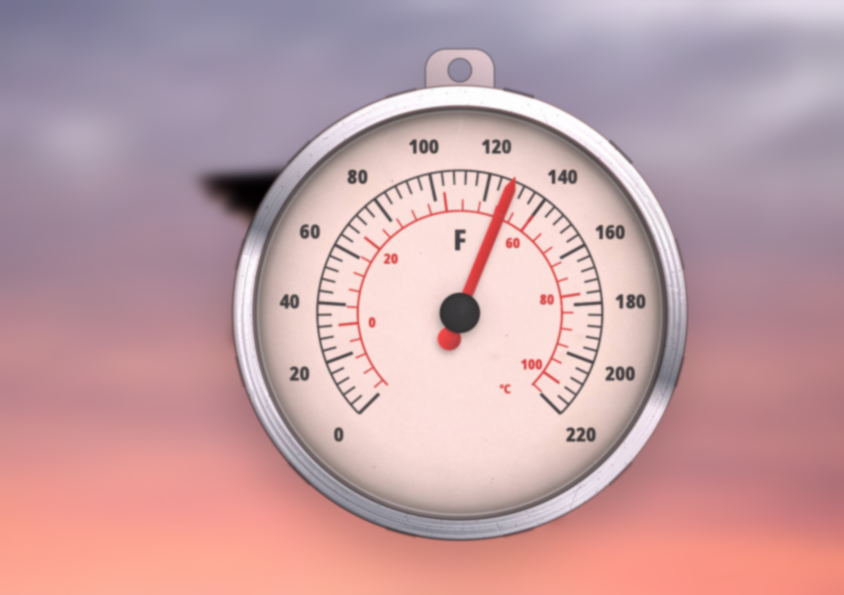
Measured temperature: 128 °F
